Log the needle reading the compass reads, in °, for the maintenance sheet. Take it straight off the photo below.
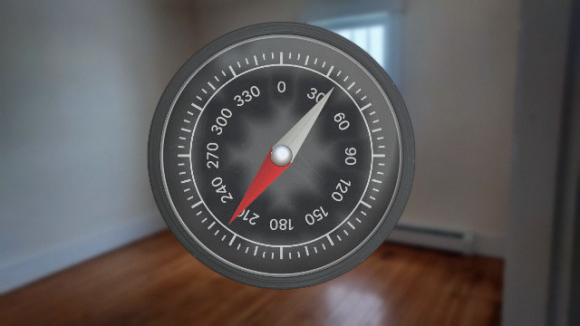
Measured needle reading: 217.5 °
